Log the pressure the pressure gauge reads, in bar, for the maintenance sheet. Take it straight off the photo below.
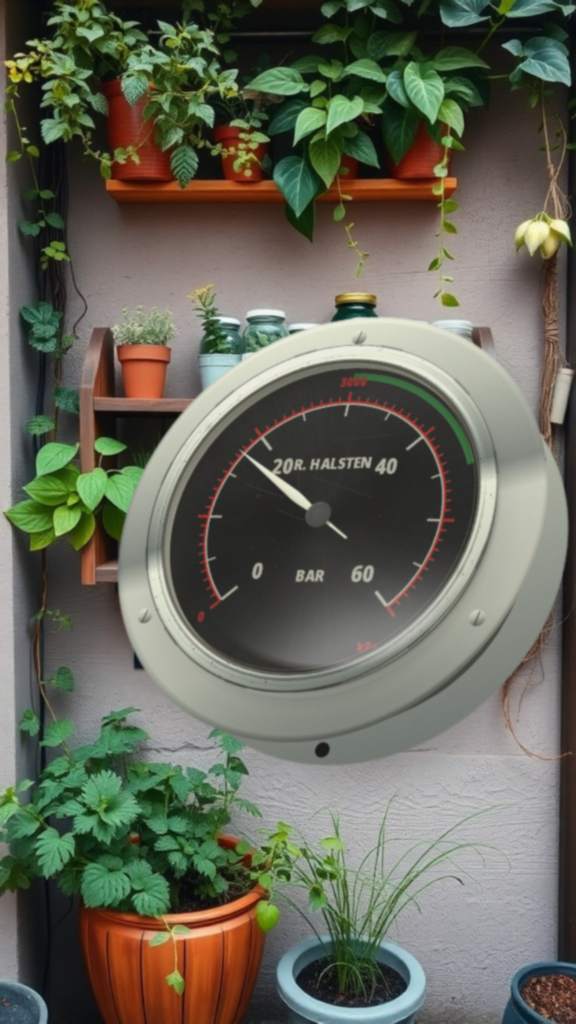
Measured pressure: 17.5 bar
